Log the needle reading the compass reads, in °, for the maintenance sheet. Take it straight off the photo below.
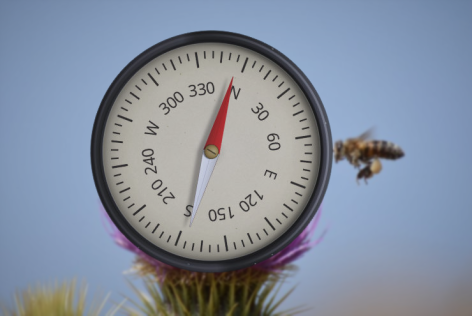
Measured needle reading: 355 °
